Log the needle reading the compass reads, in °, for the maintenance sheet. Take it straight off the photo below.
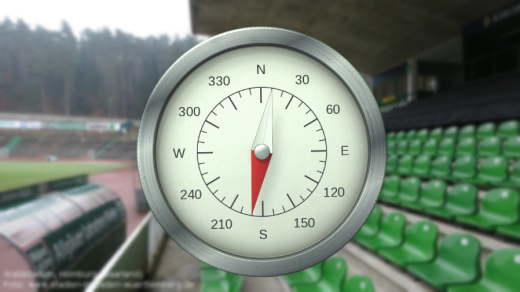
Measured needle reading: 190 °
